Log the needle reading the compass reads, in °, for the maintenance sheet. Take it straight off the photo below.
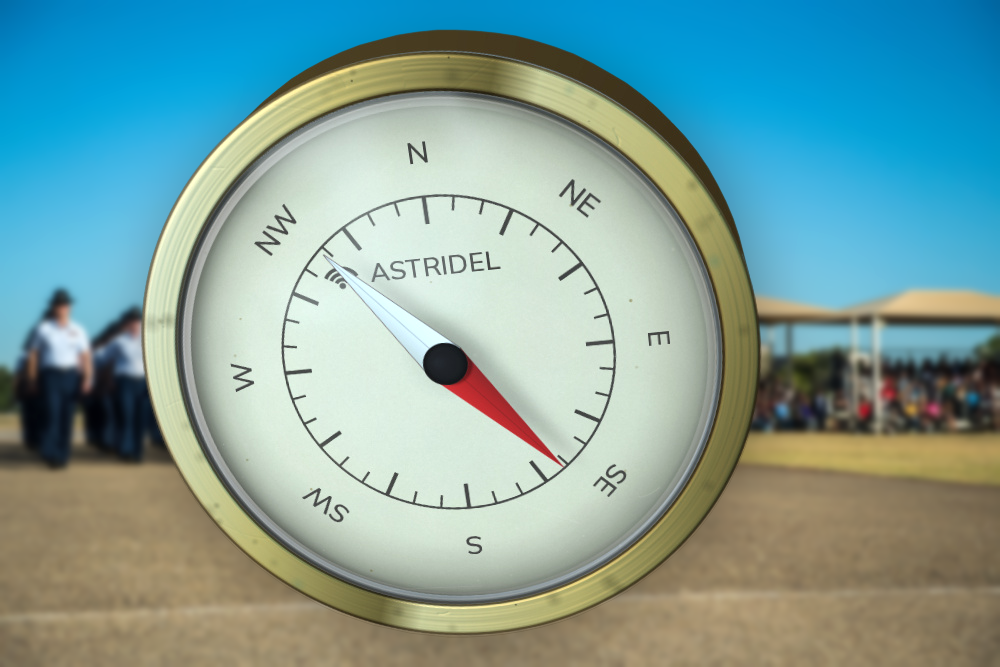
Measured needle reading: 140 °
